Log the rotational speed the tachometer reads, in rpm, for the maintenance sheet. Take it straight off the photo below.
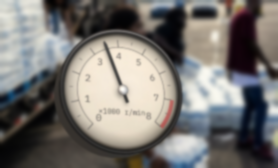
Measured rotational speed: 3500 rpm
